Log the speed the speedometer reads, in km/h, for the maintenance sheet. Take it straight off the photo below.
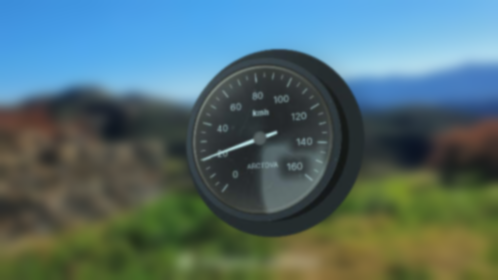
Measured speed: 20 km/h
